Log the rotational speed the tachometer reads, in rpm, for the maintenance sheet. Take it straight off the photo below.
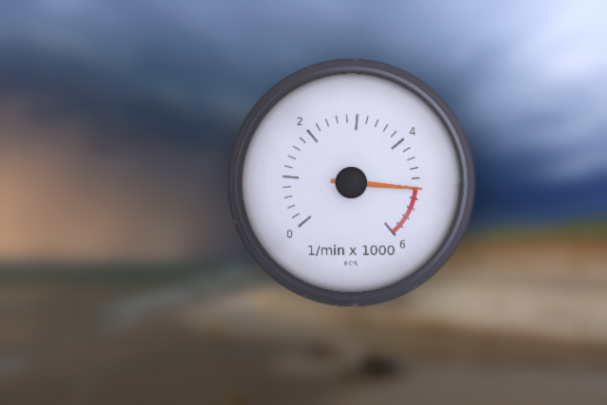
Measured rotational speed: 5000 rpm
